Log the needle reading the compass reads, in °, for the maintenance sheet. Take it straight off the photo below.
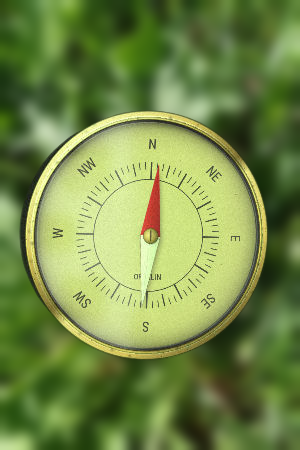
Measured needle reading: 5 °
